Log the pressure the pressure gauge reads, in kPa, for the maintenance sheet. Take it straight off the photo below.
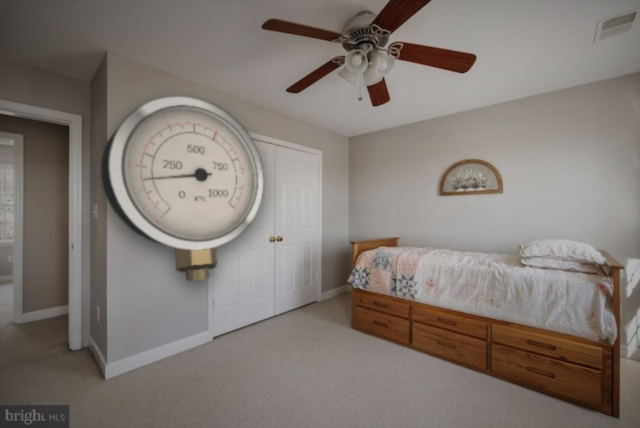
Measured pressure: 150 kPa
